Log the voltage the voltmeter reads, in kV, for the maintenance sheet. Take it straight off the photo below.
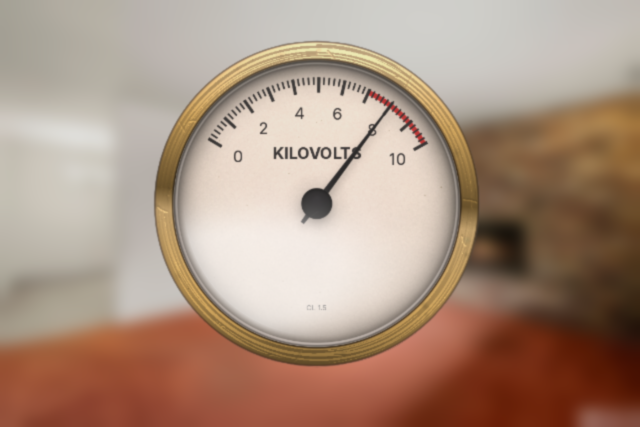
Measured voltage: 8 kV
